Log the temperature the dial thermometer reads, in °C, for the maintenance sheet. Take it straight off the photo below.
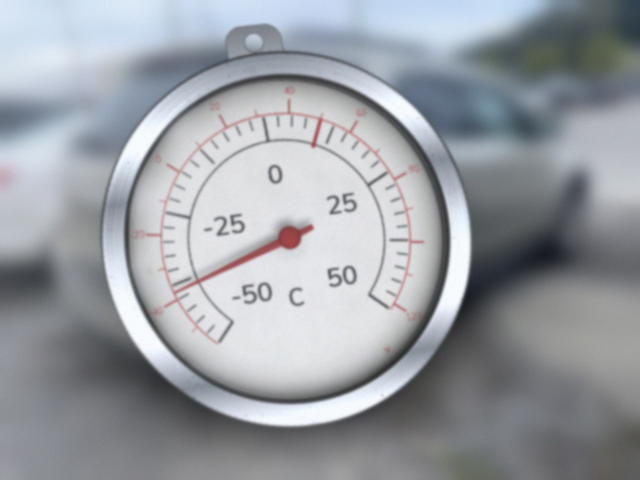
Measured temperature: -38.75 °C
